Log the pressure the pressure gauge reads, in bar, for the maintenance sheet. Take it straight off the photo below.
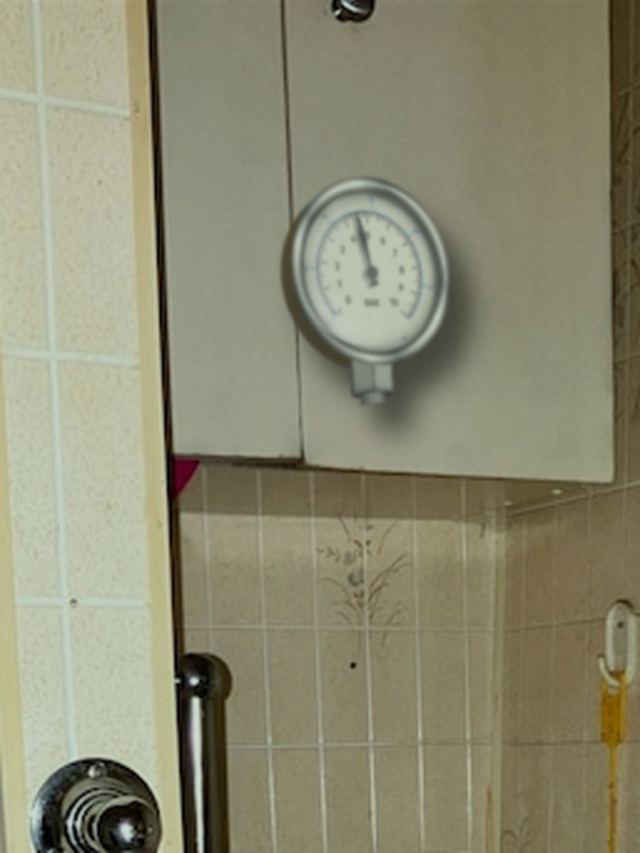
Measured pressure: 4.5 bar
